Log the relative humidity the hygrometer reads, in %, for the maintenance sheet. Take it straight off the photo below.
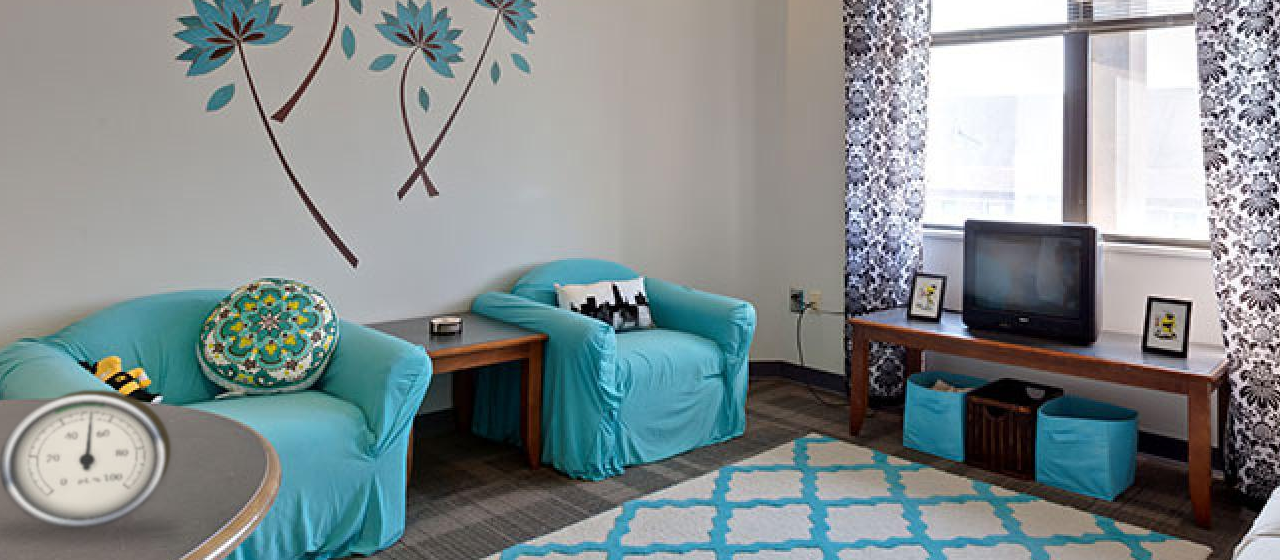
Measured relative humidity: 52 %
